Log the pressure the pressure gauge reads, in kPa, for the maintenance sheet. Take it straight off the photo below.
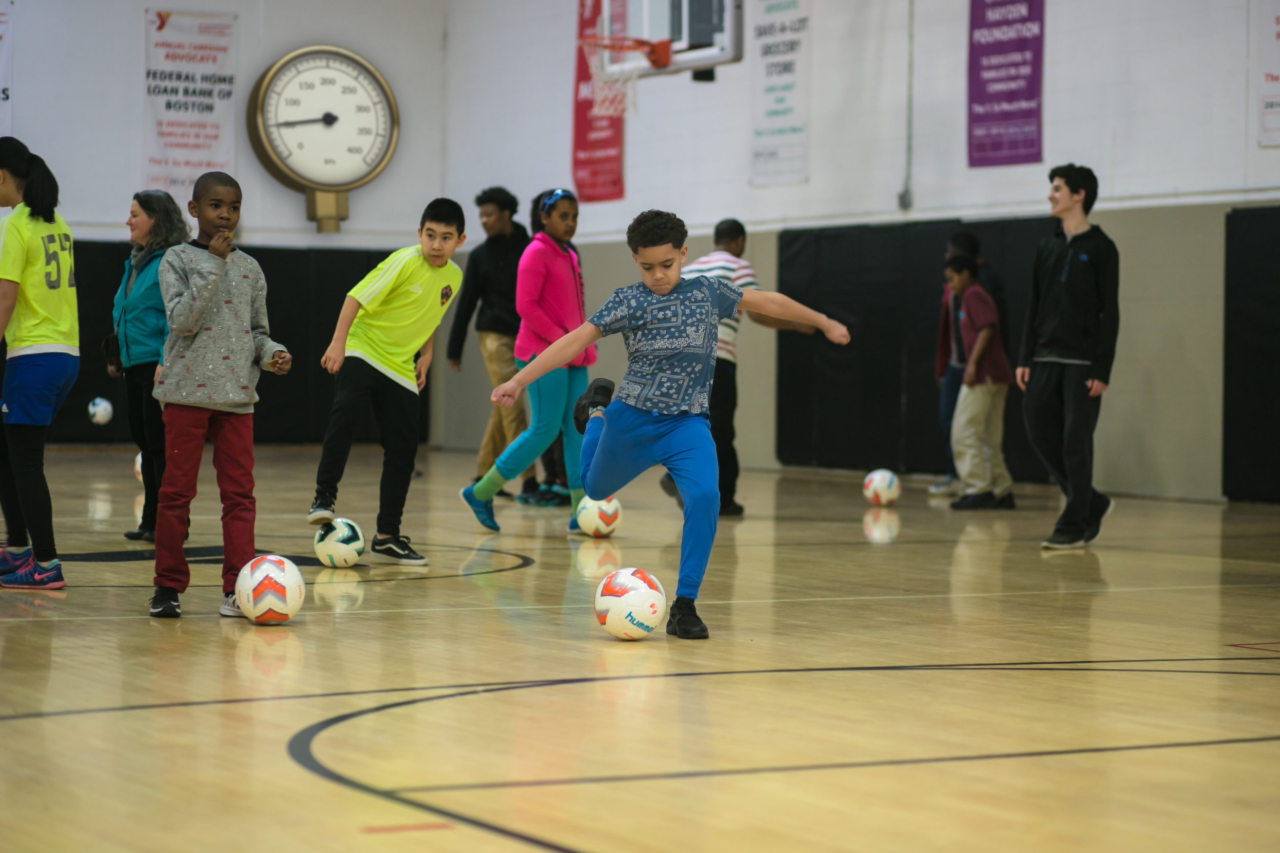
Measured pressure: 50 kPa
